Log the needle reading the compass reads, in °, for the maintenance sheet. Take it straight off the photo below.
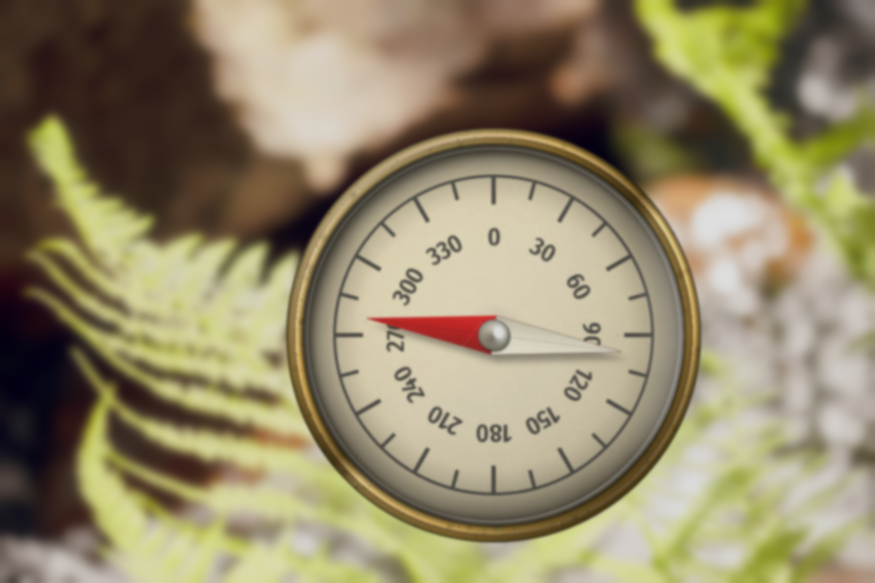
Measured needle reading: 277.5 °
